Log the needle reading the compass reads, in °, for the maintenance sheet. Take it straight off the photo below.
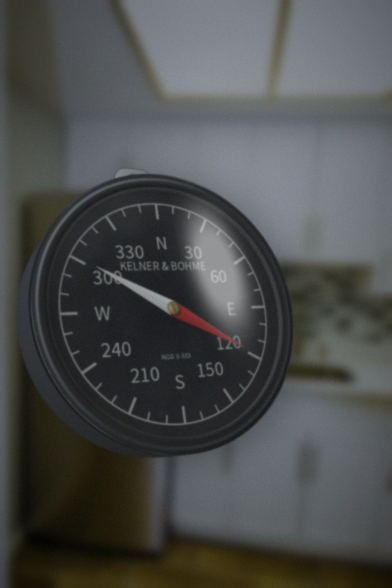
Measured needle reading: 120 °
